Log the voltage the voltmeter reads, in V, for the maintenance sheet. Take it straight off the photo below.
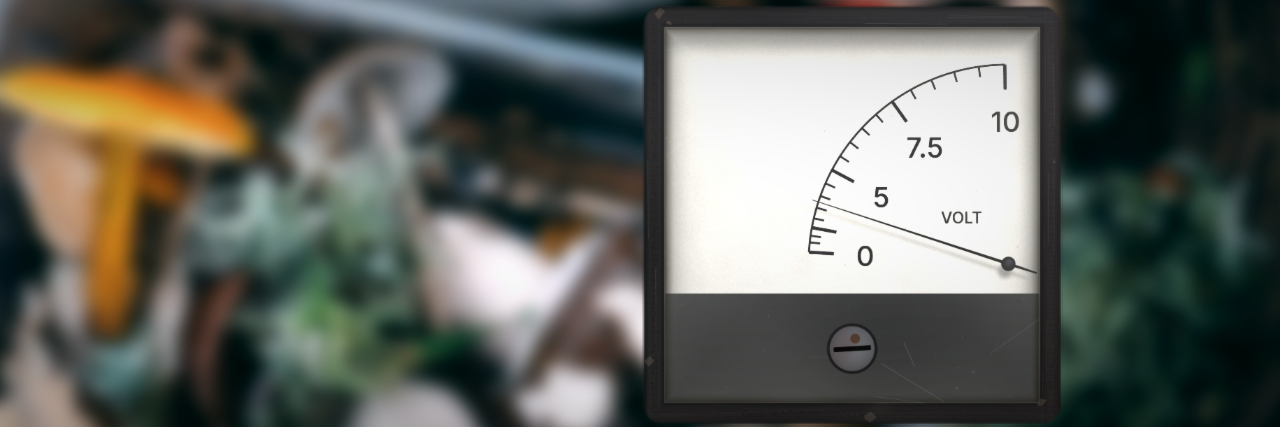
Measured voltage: 3.75 V
